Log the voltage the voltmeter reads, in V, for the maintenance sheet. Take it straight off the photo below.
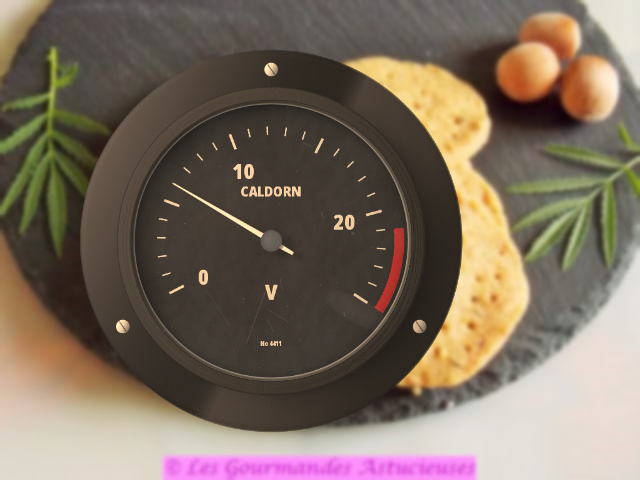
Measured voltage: 6 V
